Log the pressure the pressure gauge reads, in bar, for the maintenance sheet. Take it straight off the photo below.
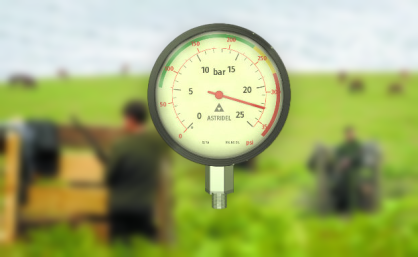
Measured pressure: 22.5 bar
